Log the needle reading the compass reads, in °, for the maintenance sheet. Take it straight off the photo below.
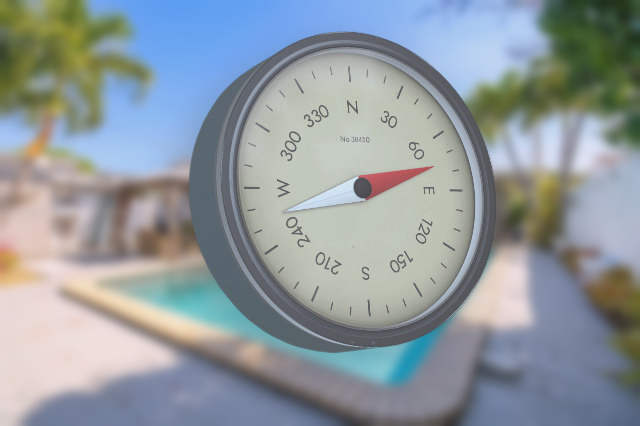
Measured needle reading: 75 °
